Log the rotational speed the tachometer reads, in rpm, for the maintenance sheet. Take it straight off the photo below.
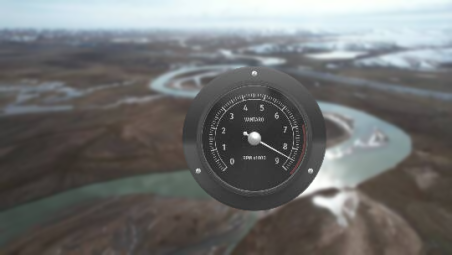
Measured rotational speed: 8500 rpm
